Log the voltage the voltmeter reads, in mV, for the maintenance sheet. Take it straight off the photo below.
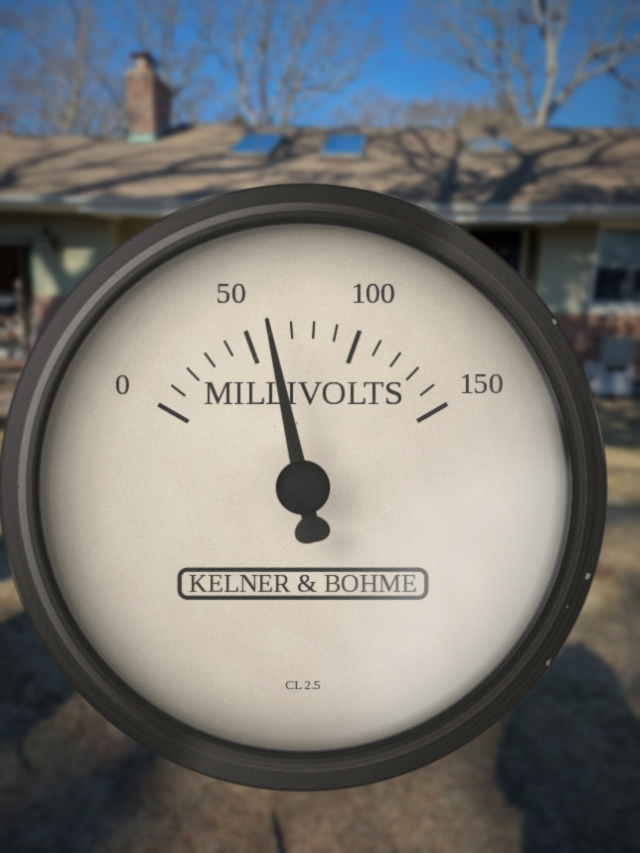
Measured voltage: 60 mV
